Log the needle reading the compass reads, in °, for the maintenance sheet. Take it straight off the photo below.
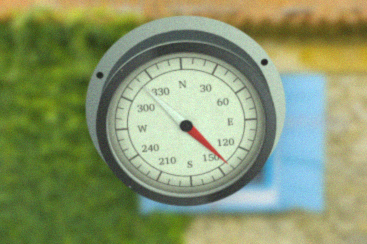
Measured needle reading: 140 °
